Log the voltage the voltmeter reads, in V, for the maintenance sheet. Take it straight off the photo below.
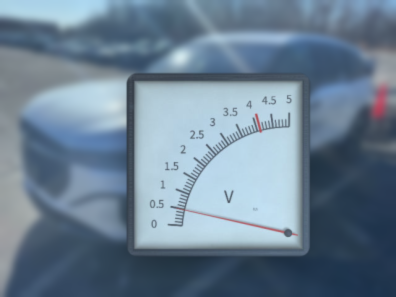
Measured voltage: 0.5 V
